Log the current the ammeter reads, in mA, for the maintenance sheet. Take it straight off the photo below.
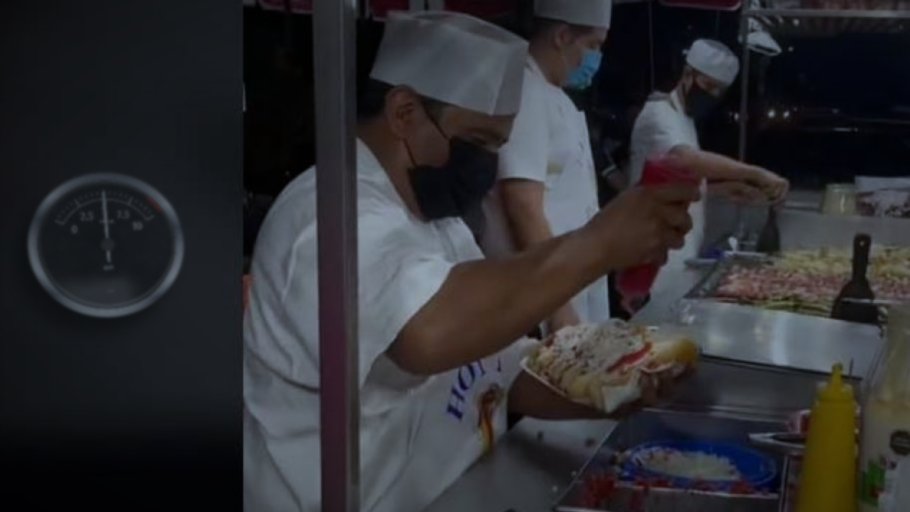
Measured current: 5 mA
